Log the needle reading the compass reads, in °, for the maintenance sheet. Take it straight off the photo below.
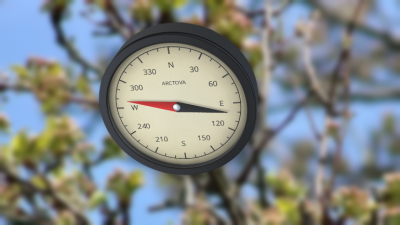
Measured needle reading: 280 °
